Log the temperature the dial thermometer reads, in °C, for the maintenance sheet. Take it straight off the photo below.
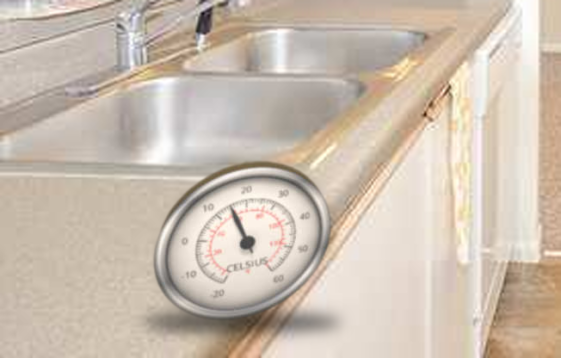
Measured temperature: 15 °C
